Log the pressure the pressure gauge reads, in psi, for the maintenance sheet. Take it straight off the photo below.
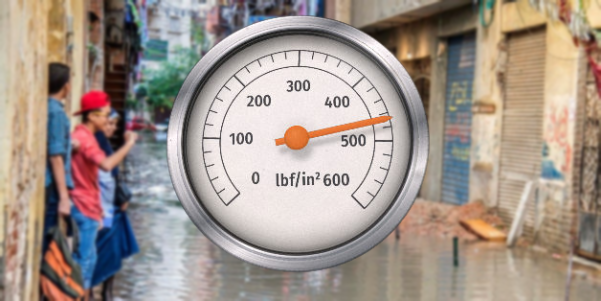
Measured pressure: 470 psi
